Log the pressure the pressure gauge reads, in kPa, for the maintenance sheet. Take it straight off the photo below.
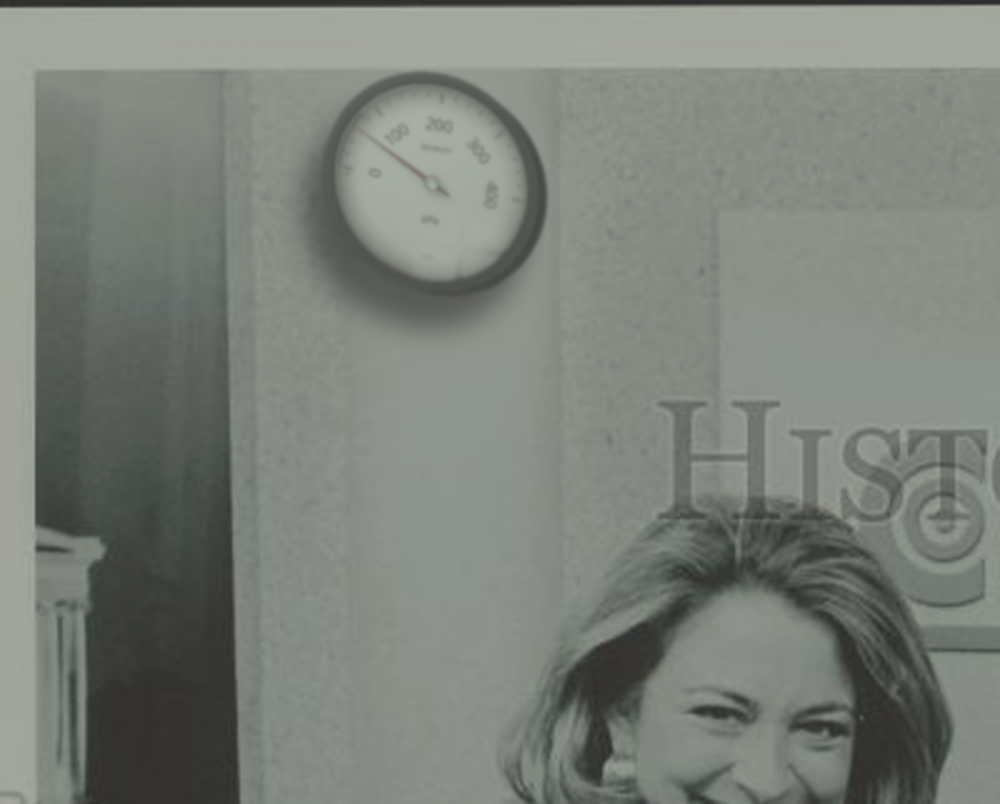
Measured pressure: 60 kPa
